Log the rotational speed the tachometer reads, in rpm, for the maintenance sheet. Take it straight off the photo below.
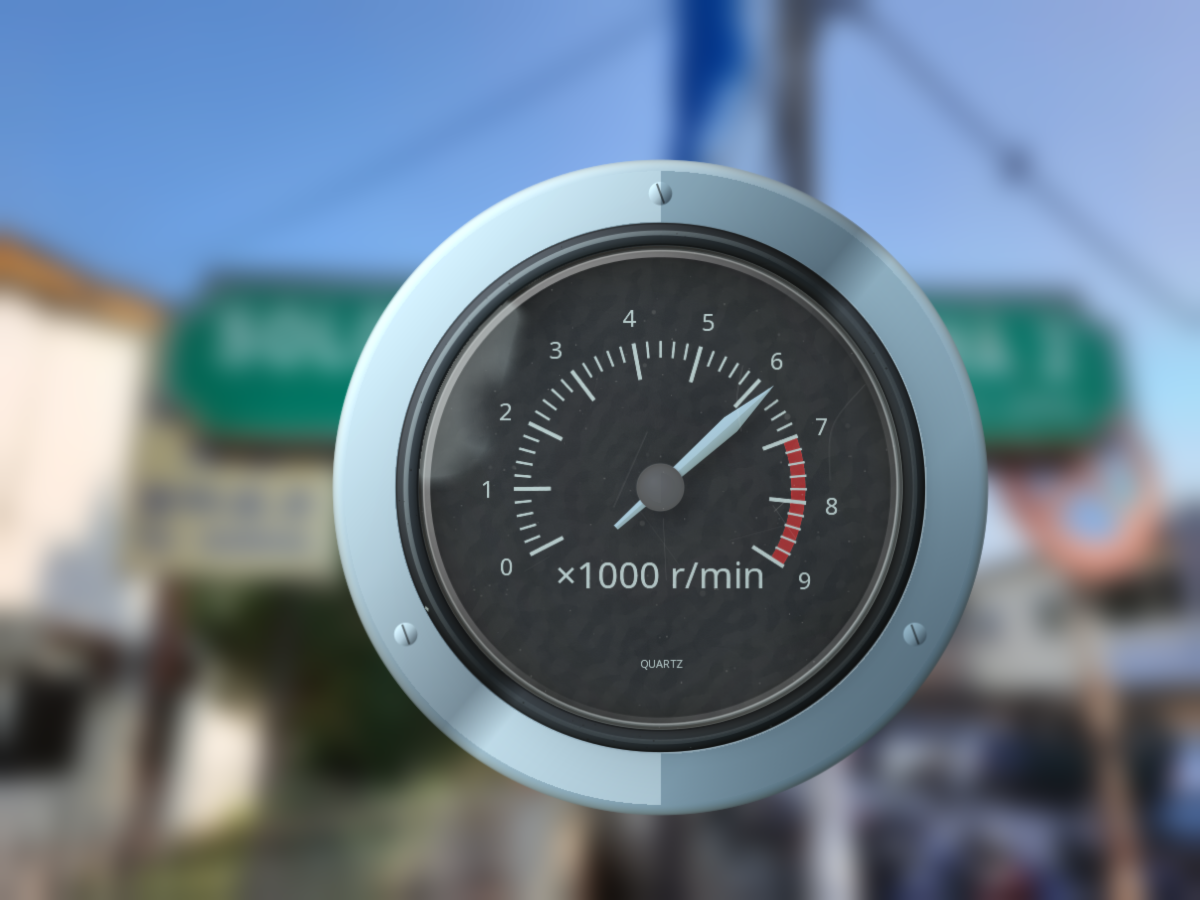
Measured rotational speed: 6200 rpm
